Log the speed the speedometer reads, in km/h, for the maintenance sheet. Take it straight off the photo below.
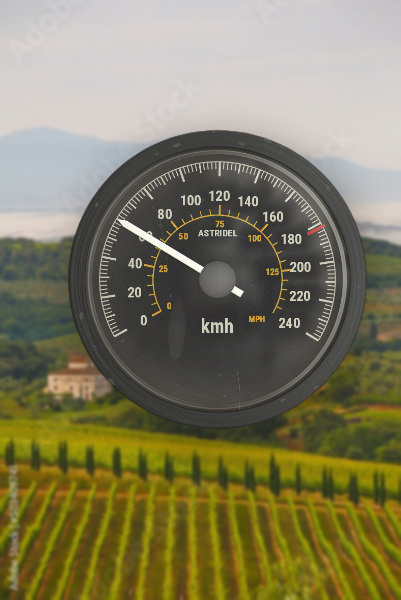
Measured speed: 60 km/h
